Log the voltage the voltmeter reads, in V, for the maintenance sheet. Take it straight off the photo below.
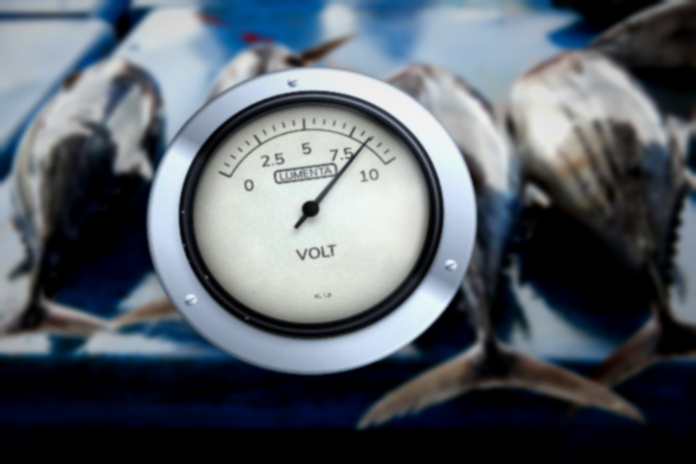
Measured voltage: 8.5 V
